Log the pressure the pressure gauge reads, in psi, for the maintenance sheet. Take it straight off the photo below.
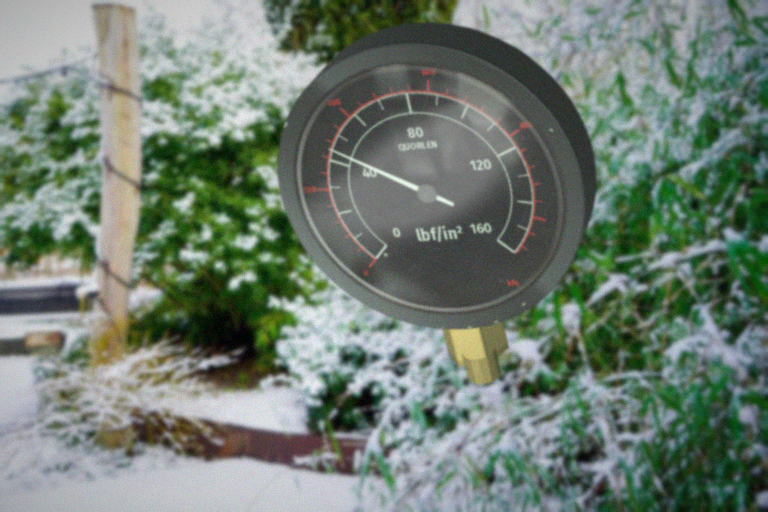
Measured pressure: 45 psi
